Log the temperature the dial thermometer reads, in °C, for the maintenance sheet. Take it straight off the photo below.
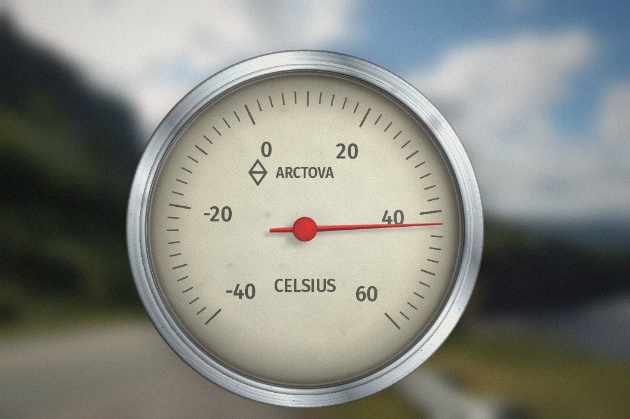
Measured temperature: 42 °C
